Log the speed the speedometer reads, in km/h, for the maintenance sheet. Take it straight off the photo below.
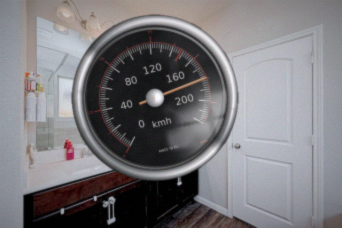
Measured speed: 180 km/h
